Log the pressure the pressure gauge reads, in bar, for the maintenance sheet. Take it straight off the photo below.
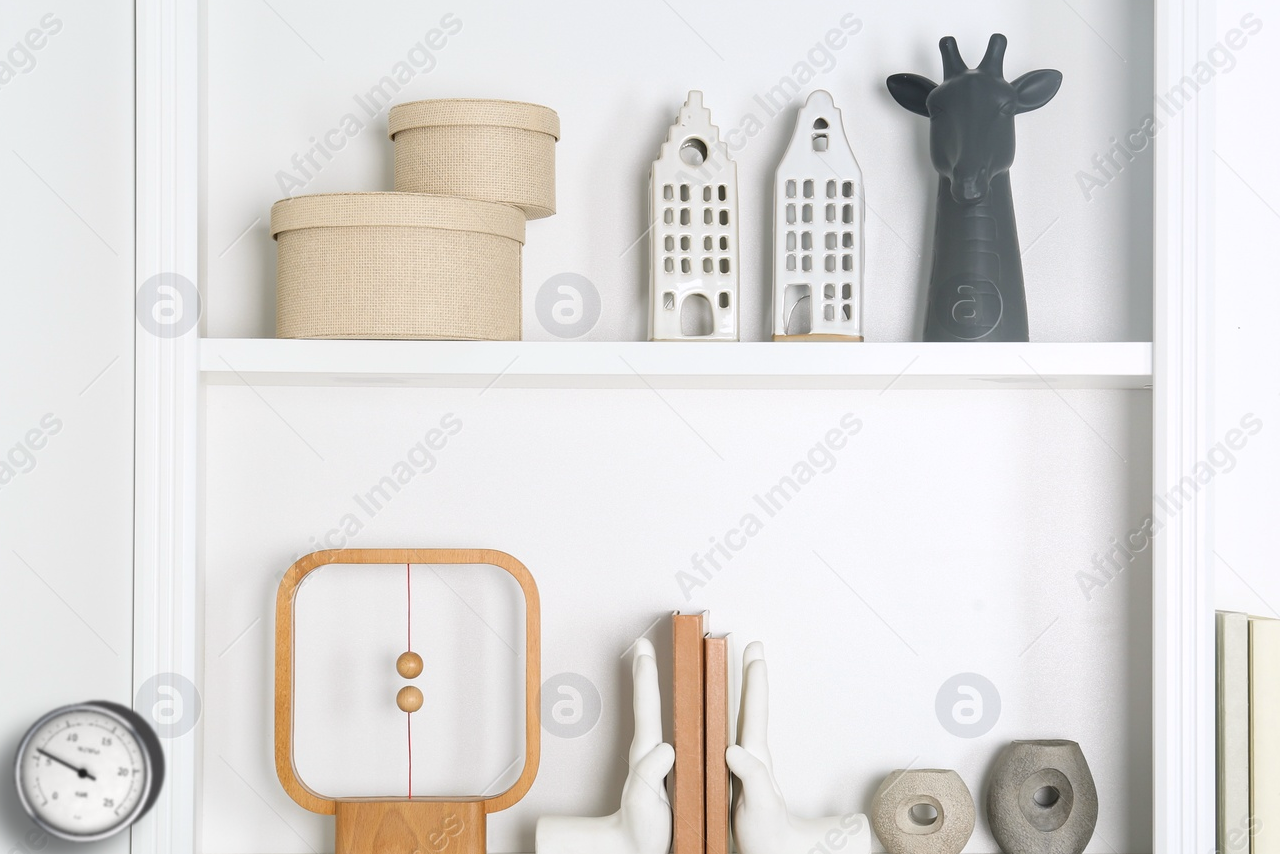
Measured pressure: 6 bar
